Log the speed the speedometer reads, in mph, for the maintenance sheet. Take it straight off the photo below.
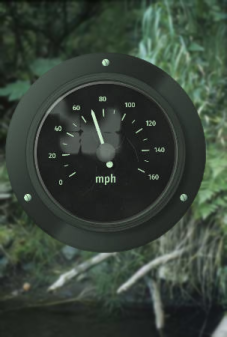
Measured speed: 70 mph
